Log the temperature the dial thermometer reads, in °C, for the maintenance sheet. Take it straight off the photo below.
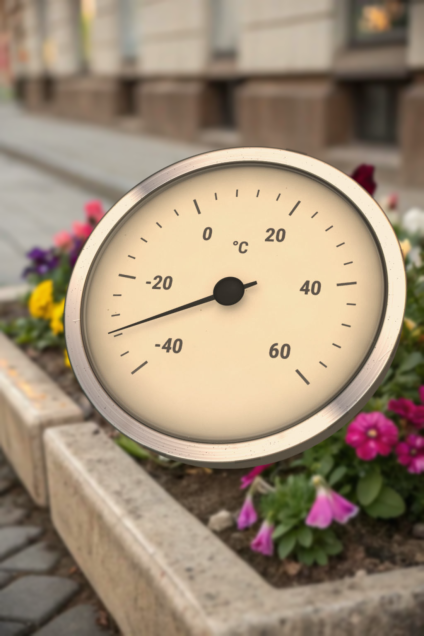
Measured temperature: -32 °C
